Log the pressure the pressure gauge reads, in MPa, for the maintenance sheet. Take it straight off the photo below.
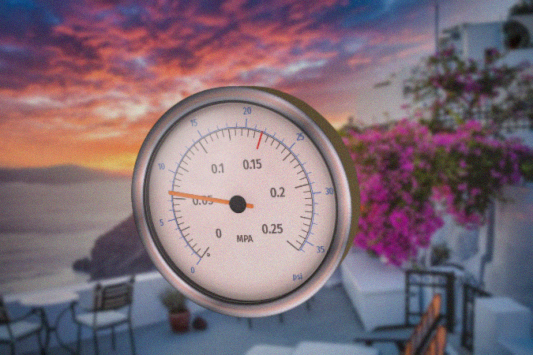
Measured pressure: 0.055 MPa
